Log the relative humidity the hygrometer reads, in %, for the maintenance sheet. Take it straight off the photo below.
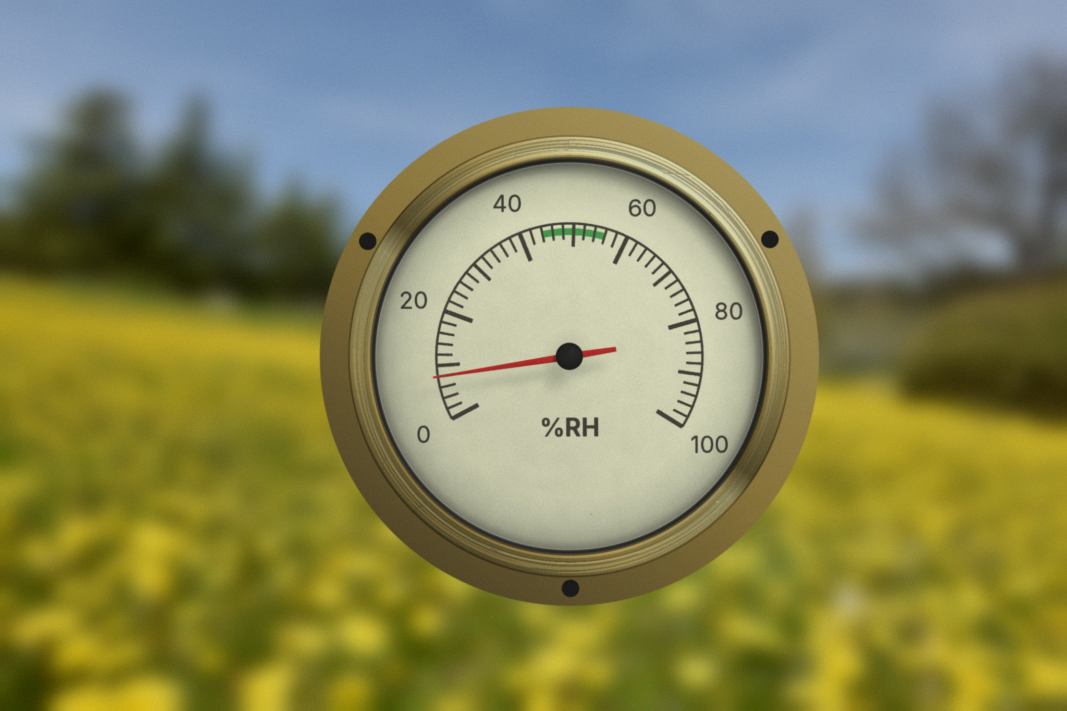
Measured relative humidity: 8 %
